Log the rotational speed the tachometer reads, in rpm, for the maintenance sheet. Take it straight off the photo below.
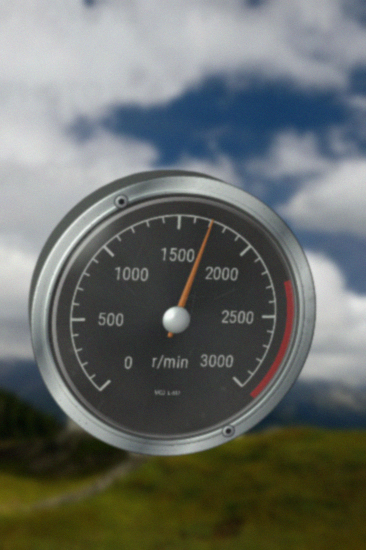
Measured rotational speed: 1700 rpm
